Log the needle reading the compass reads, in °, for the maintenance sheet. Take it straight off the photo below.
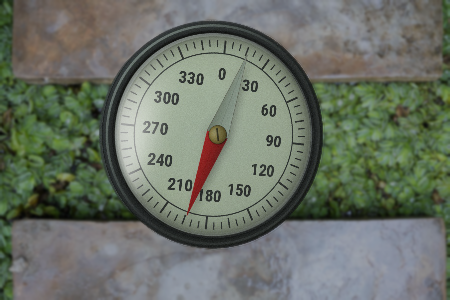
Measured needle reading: 195 °
